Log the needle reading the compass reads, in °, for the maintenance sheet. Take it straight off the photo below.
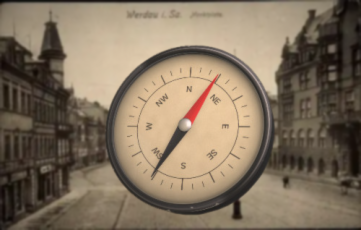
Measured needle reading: 30 °
